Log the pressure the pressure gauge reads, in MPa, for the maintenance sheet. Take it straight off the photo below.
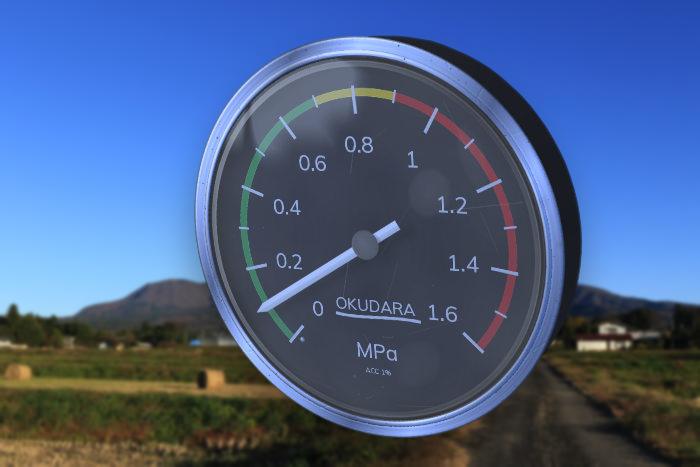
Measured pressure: 0.1 MPa
